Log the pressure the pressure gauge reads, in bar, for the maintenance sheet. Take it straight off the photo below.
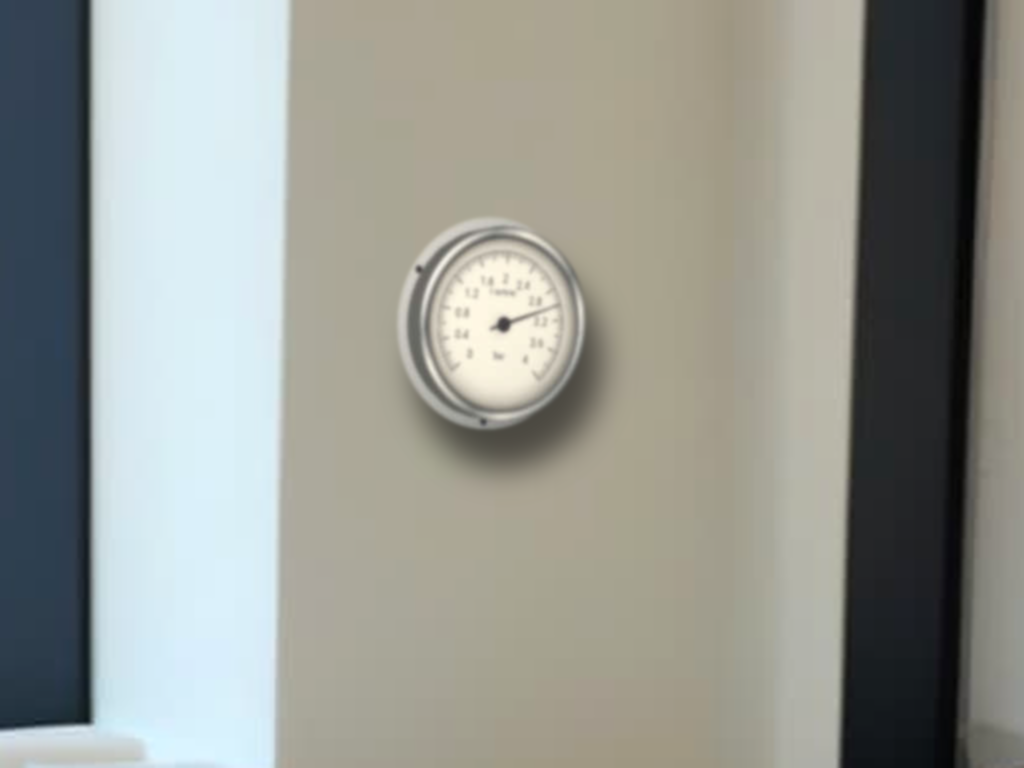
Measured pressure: 3 bar
